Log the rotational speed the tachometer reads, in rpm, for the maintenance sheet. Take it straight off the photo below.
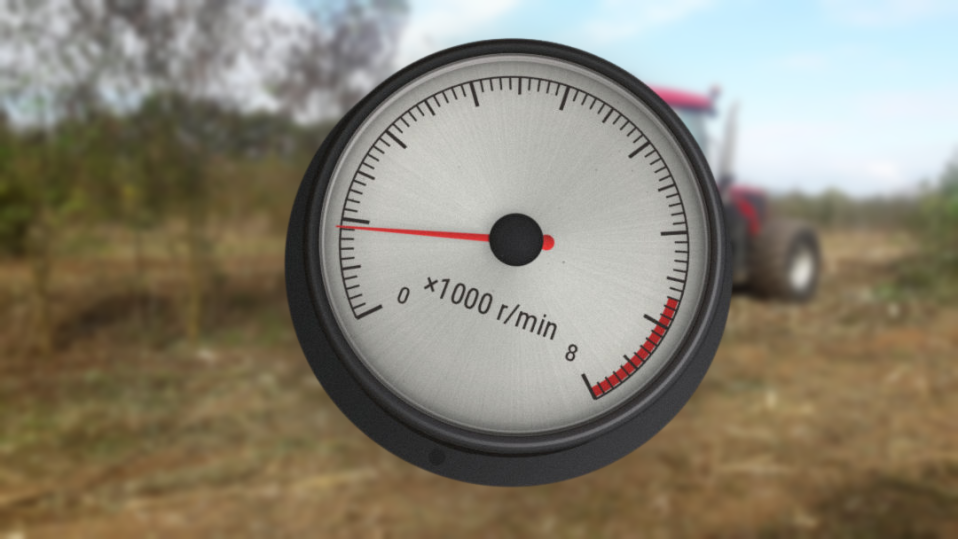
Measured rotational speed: 900 rpm
